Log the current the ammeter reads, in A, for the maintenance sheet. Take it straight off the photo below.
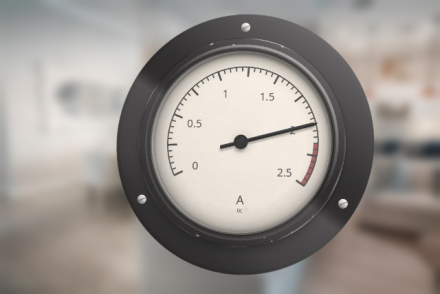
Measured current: 2 A
